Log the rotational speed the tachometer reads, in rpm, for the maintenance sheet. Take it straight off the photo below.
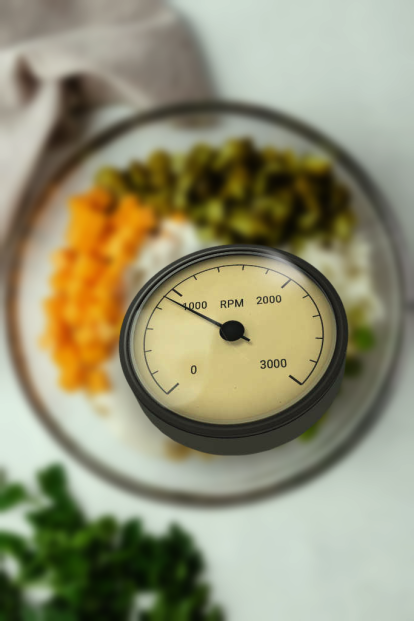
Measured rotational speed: 900 rpm
